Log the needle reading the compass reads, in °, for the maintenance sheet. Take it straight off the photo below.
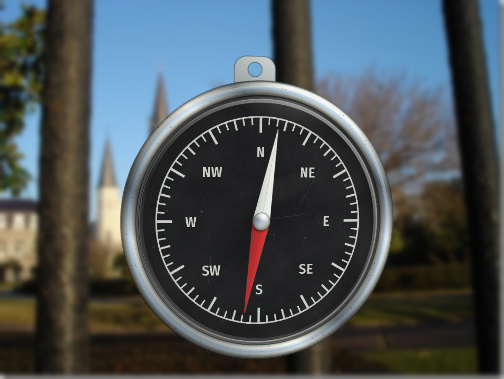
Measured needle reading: 190 °
